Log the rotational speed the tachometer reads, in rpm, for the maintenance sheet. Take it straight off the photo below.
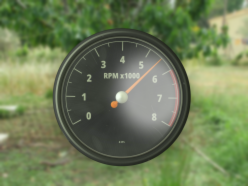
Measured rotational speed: 5500 rpm
